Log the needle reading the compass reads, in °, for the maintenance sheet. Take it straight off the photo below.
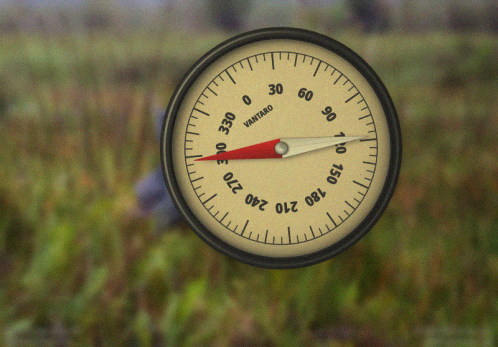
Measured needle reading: 297.5 °
